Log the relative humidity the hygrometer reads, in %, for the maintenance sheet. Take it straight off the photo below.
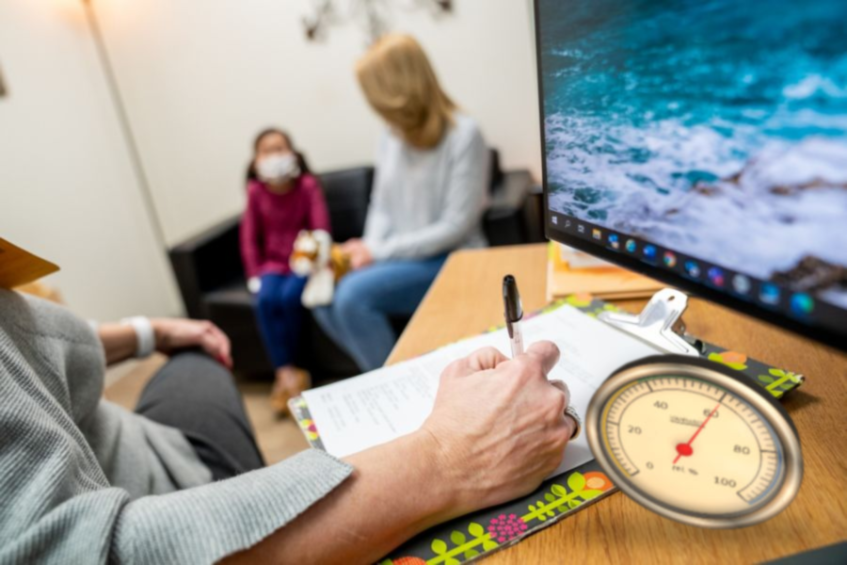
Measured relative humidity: 60 %
